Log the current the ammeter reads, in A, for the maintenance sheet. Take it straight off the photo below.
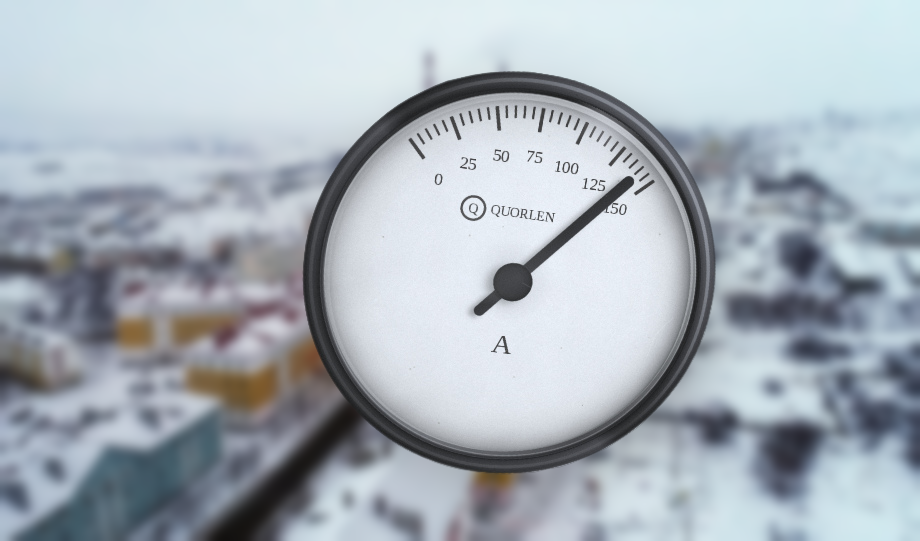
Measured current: 140 A
